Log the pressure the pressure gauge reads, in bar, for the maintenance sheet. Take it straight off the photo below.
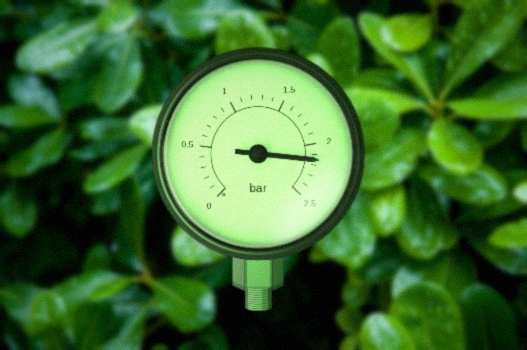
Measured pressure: 2.15 bar
